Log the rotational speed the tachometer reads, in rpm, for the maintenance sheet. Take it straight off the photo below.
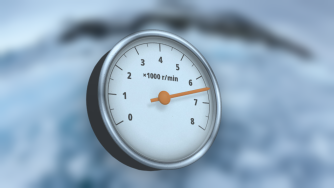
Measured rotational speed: 6500 rpm
